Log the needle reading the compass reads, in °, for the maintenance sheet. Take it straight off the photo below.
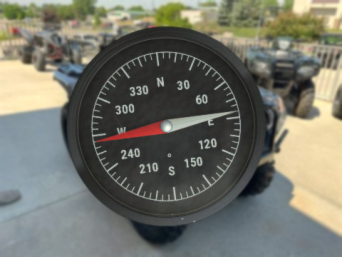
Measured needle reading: 265 °
